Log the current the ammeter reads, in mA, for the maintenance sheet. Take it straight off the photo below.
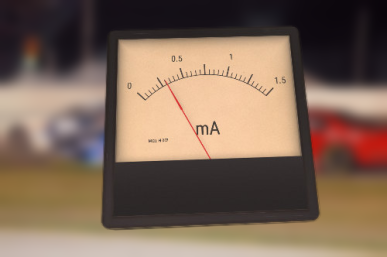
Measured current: 0.3 mA
